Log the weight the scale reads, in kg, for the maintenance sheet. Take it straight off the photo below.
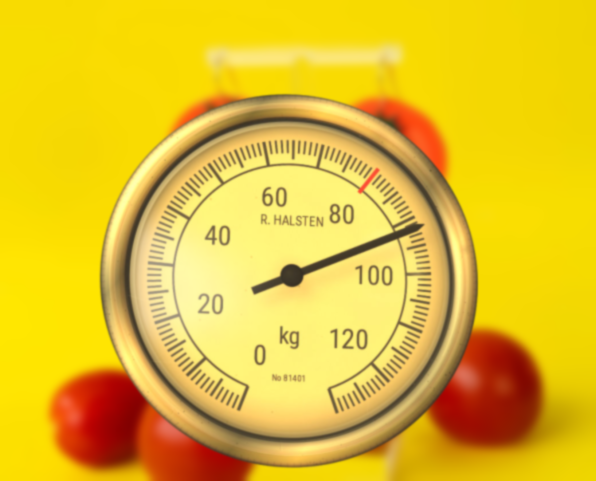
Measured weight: 92 kg
